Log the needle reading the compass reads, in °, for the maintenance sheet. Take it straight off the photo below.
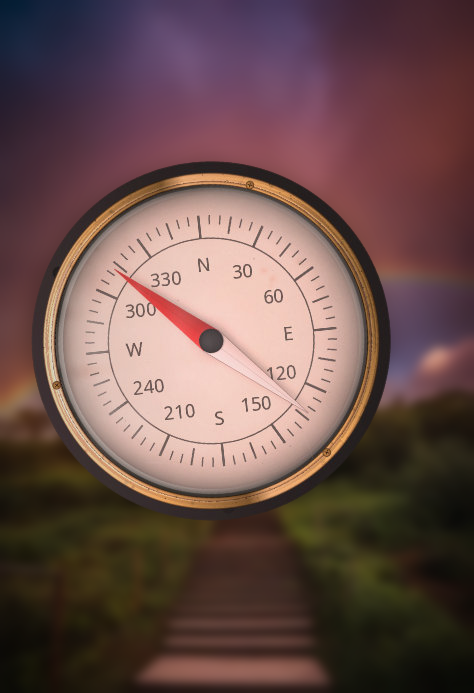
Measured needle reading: 312.5 °
